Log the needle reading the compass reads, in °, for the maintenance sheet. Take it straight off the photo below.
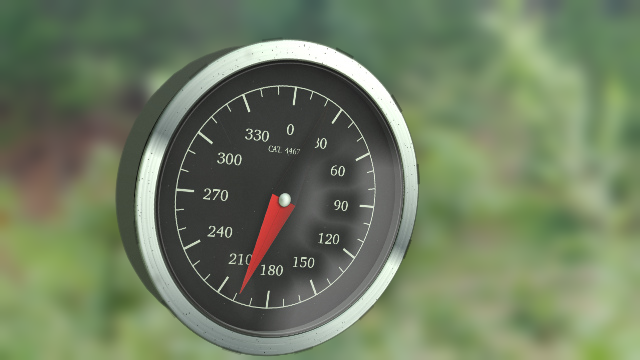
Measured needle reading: 200 °
